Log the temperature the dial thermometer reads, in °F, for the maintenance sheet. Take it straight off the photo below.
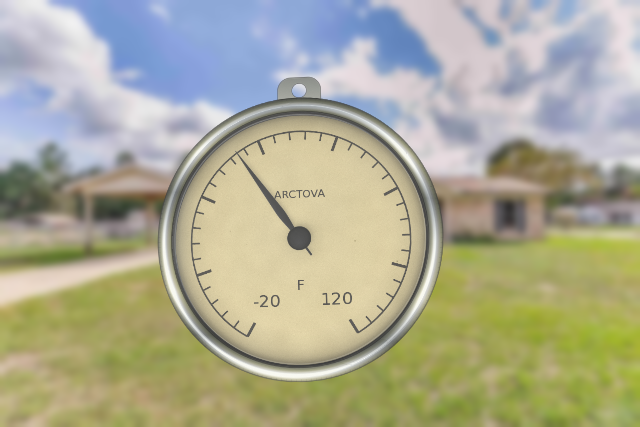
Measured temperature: 34 °F
